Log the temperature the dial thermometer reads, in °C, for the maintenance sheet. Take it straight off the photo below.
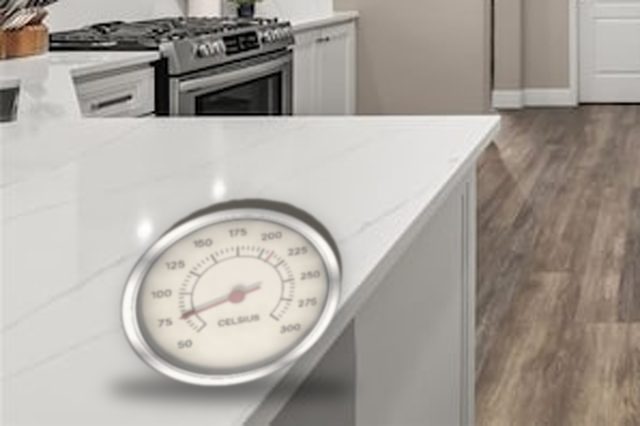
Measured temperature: 75 °C
